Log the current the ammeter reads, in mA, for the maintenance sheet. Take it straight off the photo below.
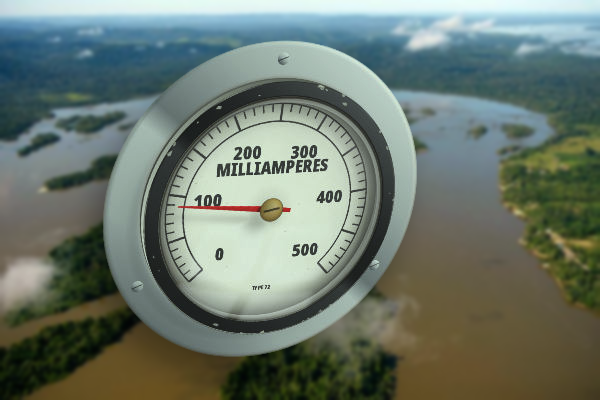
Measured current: 90 mA
